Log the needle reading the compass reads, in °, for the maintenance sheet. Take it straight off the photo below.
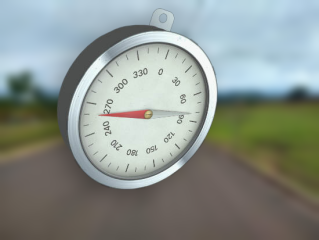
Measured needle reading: 260 °
